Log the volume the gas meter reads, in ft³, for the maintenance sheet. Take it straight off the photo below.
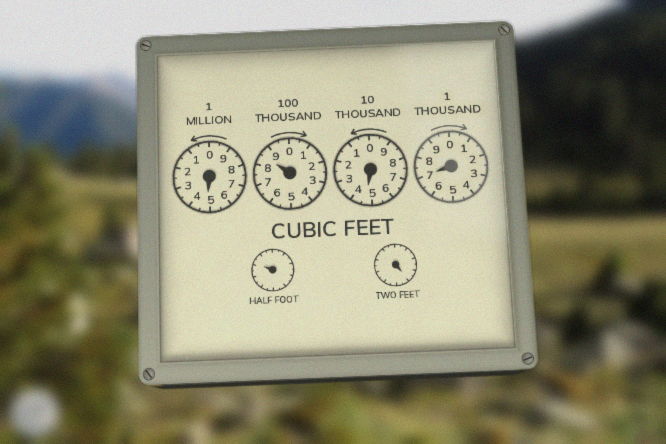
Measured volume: 484700 ft³
